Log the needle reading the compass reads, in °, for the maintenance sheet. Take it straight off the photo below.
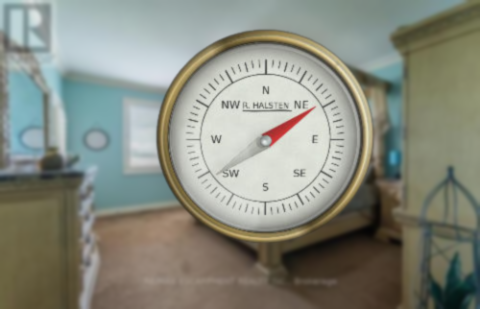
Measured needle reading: 55 °
